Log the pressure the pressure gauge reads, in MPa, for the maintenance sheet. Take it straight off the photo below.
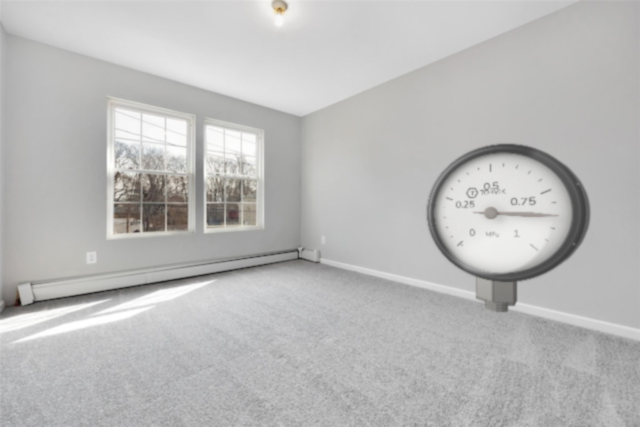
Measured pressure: 0.85 MPa
